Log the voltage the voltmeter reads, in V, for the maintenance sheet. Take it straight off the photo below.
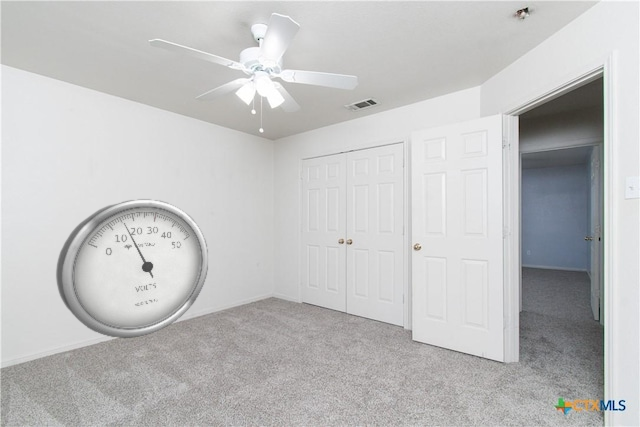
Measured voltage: 15 V
